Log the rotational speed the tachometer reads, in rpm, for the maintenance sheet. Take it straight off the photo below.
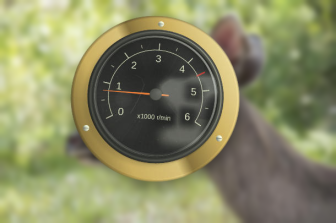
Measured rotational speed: 750 rpm
